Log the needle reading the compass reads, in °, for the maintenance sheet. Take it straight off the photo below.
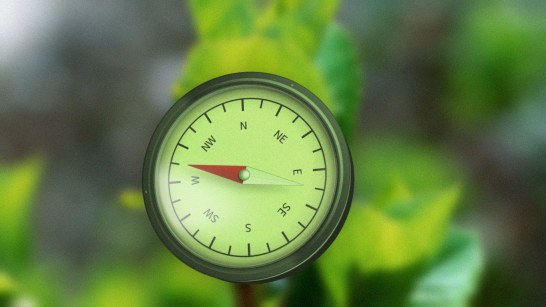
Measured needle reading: 285 °
